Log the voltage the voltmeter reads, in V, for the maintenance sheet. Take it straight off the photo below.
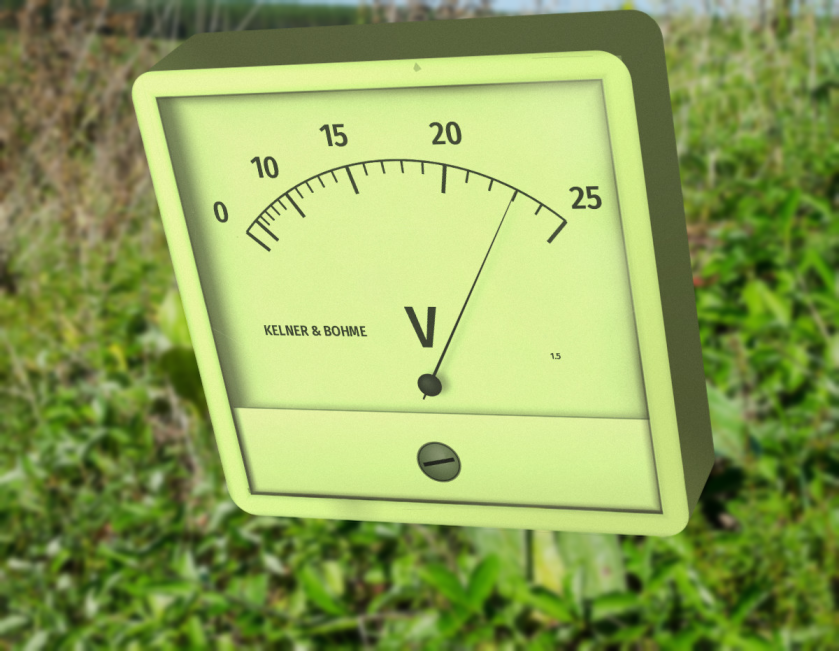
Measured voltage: 23 V
